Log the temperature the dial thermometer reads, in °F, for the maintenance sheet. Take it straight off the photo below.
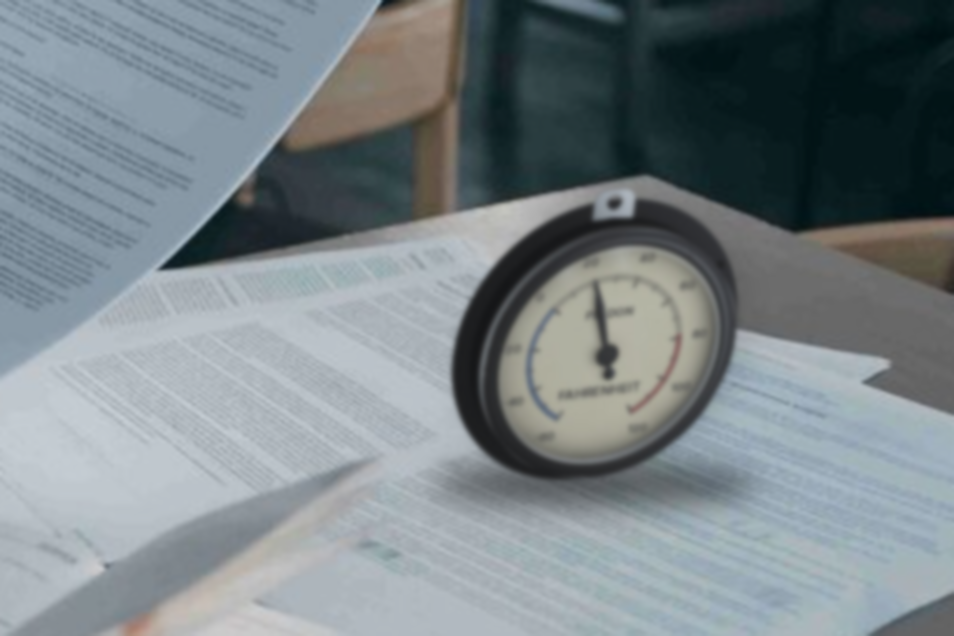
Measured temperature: 20 °F
